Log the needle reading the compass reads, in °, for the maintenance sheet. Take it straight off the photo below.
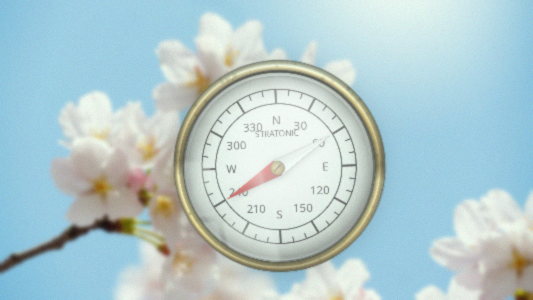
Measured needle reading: 240 °
